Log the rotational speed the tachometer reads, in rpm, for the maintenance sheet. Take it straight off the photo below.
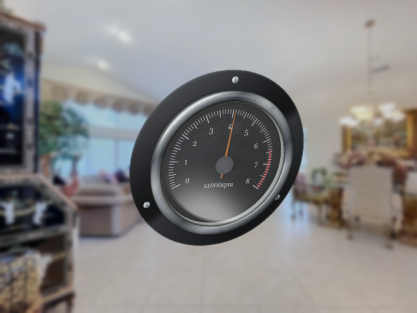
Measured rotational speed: 4000 rpm
